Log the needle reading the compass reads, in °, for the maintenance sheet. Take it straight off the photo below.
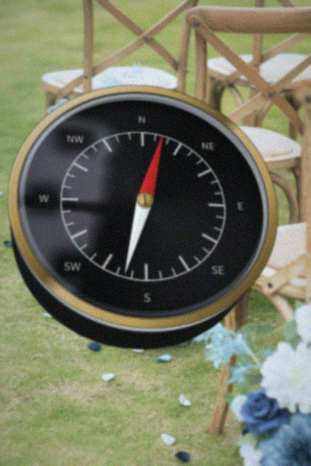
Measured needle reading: 15 °
